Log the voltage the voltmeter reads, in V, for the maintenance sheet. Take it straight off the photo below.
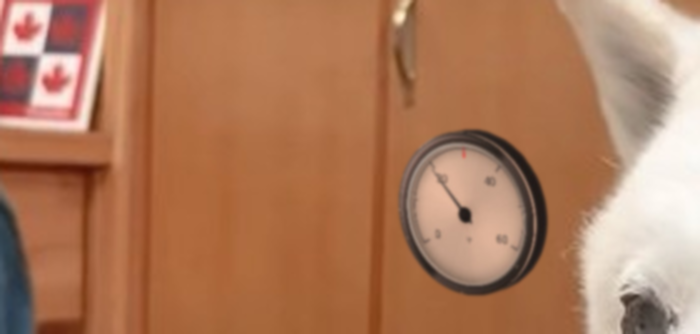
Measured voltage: 20 V
